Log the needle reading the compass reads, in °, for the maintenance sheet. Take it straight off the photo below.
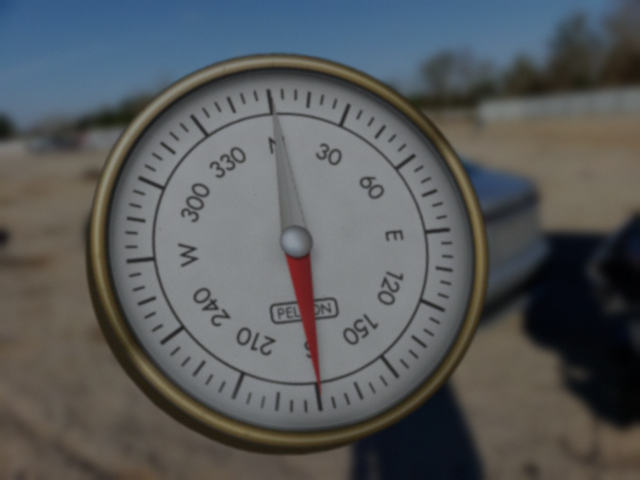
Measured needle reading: 180 °
